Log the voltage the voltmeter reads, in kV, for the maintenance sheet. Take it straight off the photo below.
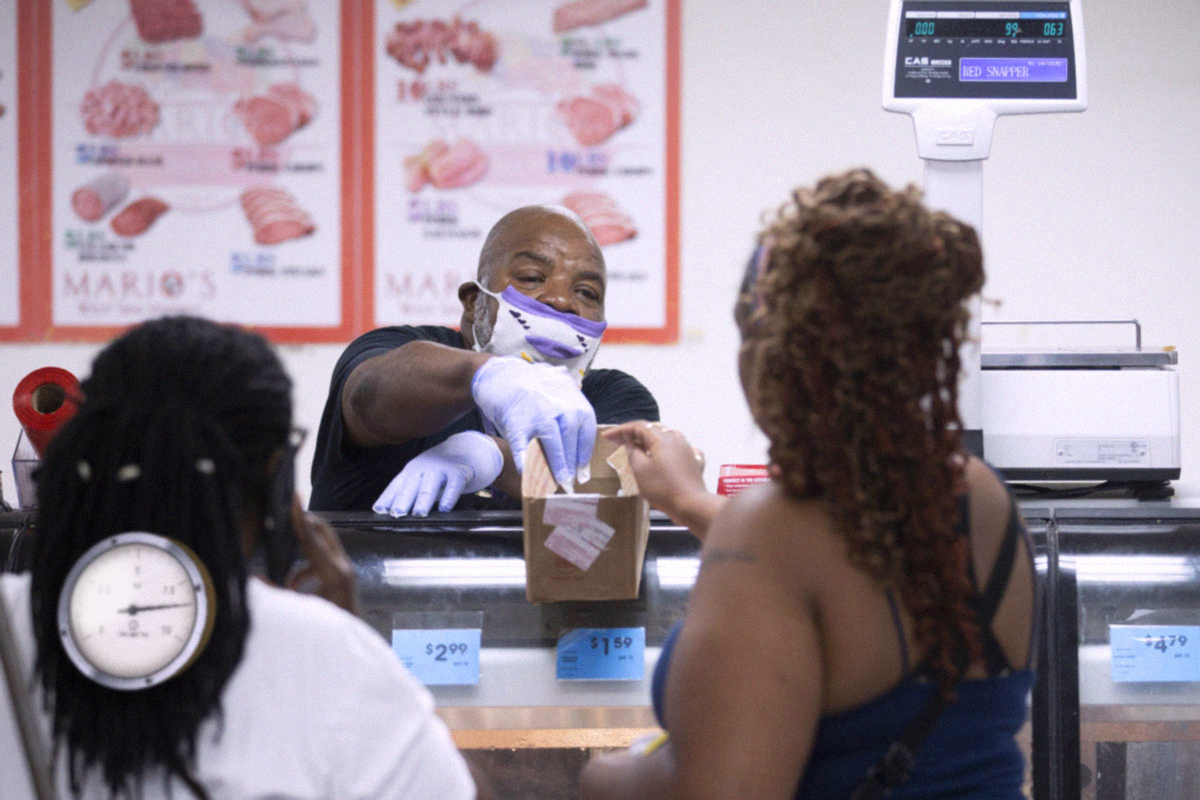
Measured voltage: 8.5 kV
